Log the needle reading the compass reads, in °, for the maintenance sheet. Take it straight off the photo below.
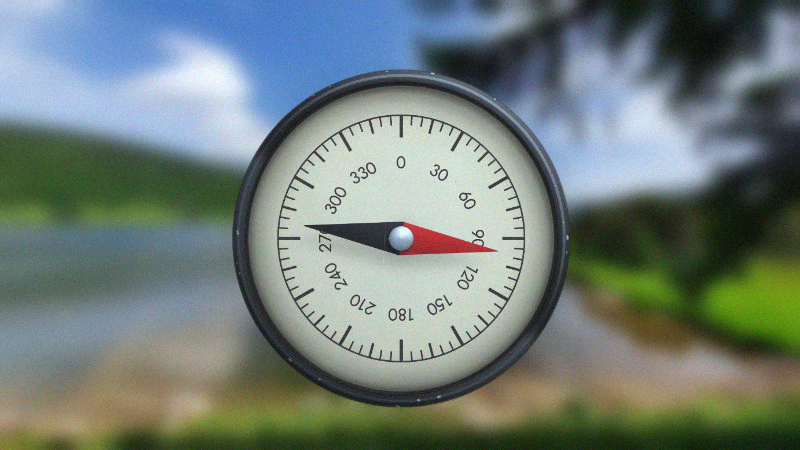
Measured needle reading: 97.5 °
